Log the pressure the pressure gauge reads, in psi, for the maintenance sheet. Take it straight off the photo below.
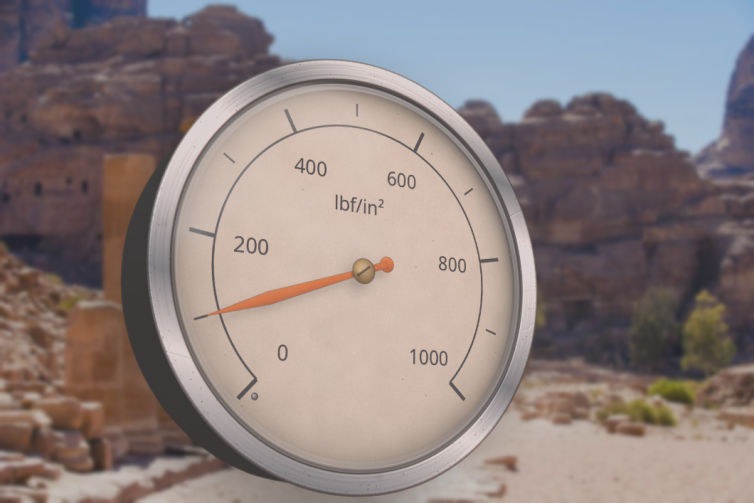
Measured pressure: 100 psi
